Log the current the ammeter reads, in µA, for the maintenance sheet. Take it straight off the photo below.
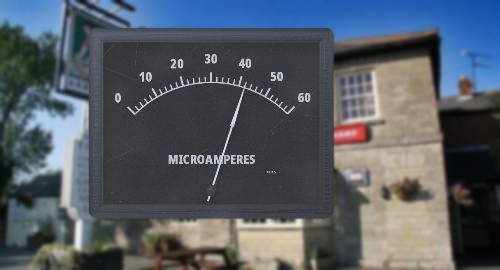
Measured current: 42 µA
